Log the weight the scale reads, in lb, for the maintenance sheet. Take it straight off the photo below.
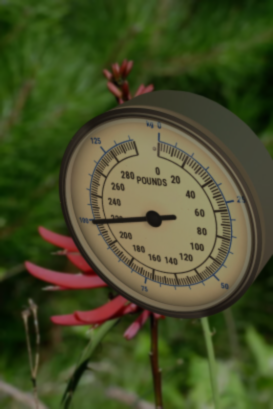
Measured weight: 220 lb
